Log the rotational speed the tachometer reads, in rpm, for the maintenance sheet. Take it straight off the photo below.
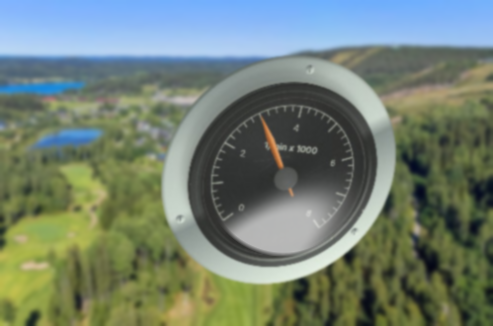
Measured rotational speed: 3000 rpm
